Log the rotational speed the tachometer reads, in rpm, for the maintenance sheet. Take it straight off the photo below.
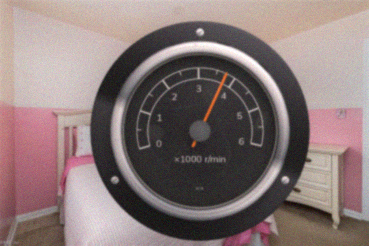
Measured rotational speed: 3750 rpm
